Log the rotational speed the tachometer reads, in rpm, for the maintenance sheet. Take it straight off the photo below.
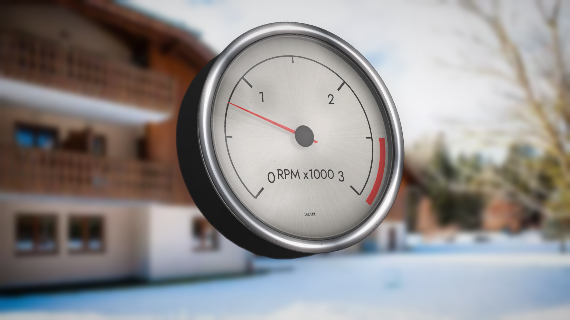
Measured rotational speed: 750 rpm
